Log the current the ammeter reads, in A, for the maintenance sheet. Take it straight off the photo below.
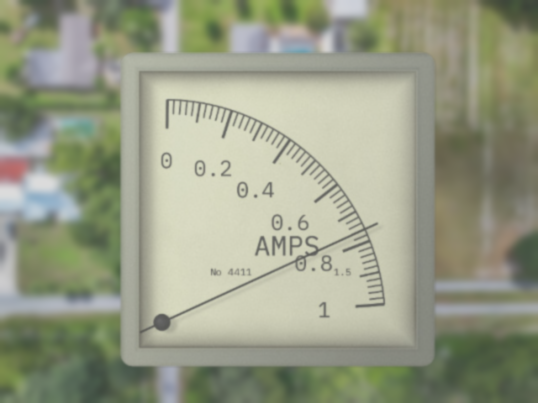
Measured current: 0.76 A
